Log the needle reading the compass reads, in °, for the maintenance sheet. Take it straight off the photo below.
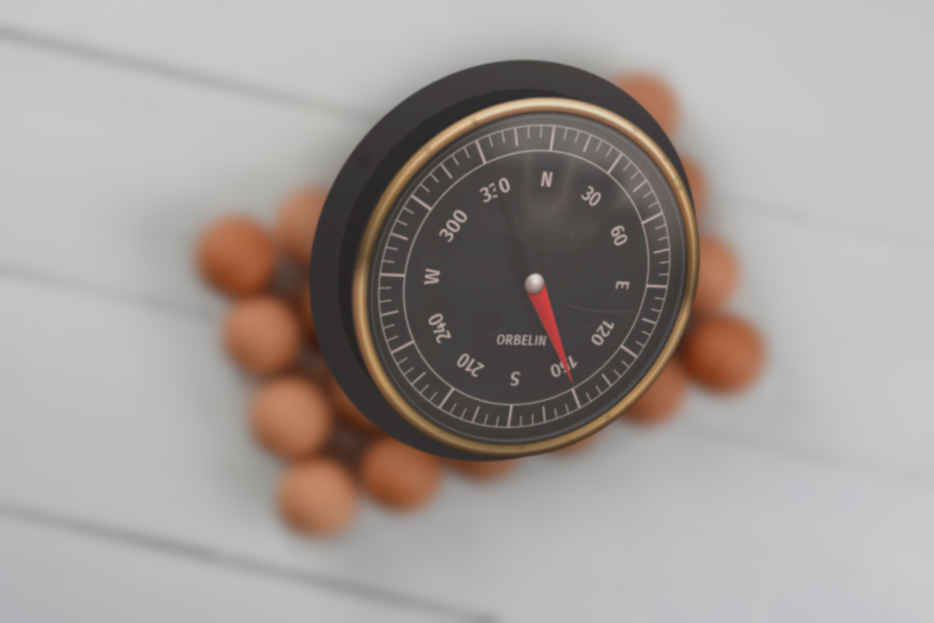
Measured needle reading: 150 °
